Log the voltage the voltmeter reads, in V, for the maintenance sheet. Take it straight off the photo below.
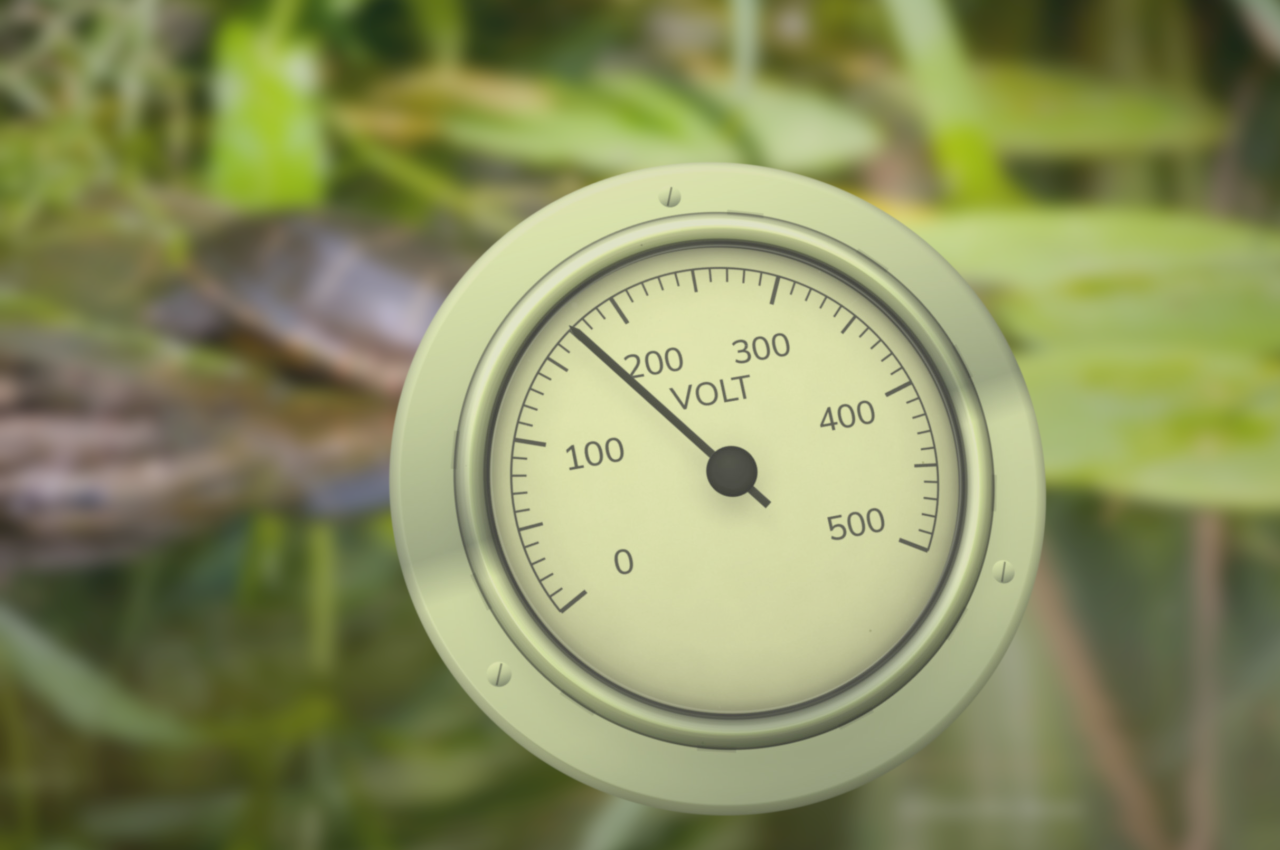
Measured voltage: 170 V
